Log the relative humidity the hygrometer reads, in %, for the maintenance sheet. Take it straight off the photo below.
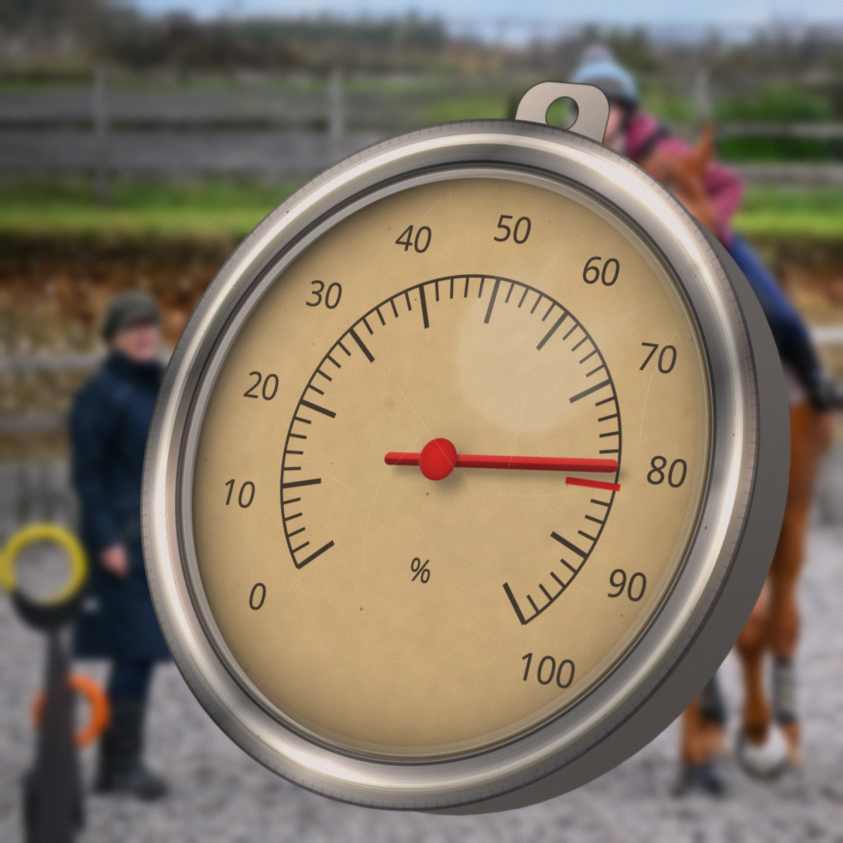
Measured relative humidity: 80 %
